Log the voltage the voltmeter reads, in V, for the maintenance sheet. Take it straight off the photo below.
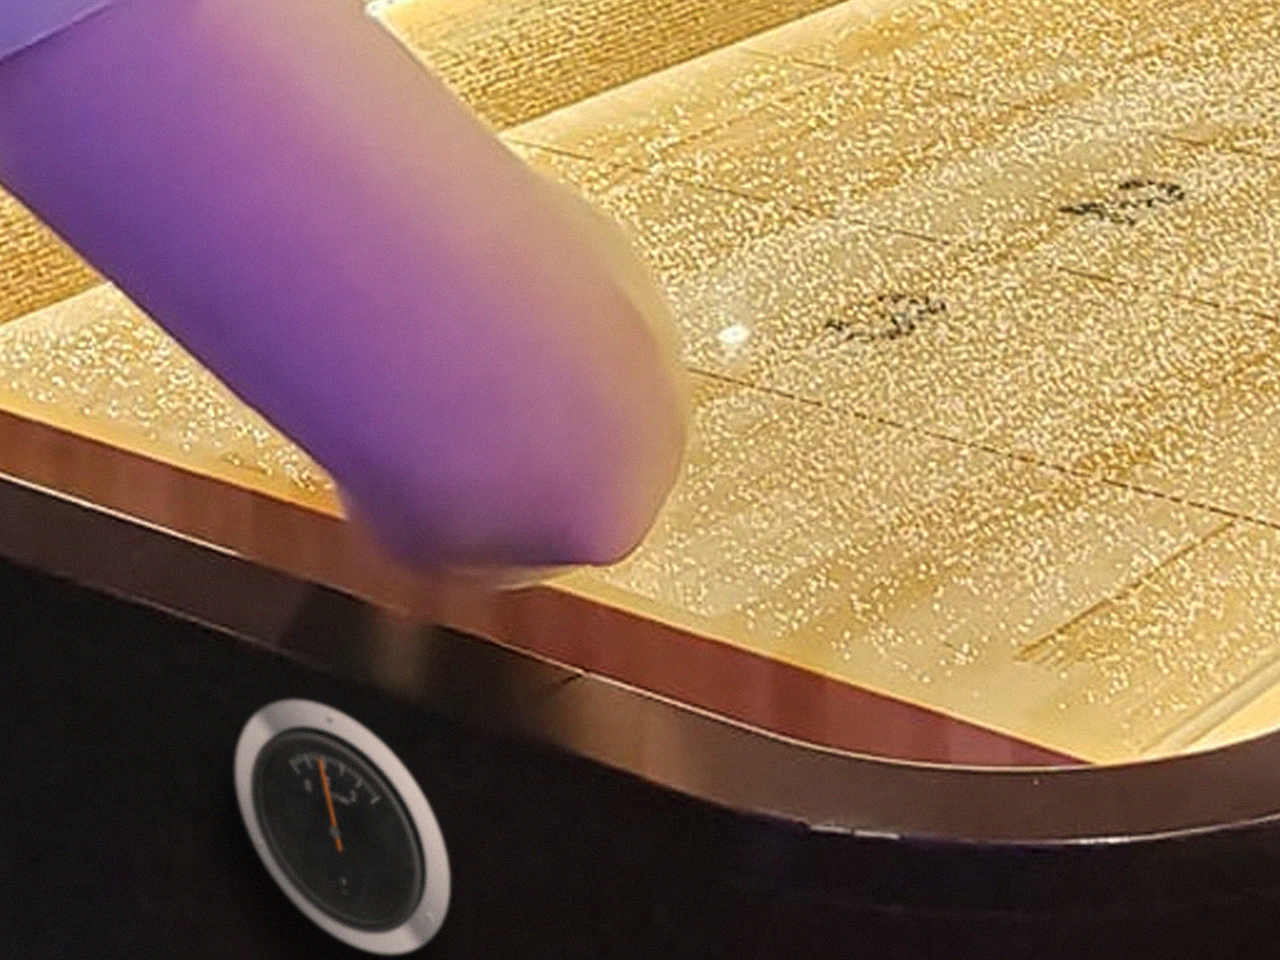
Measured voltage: 1 V
